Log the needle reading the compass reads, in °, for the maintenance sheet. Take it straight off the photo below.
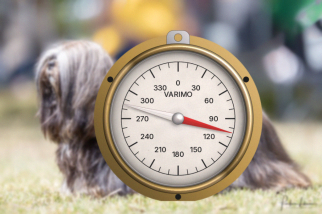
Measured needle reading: 105 °
